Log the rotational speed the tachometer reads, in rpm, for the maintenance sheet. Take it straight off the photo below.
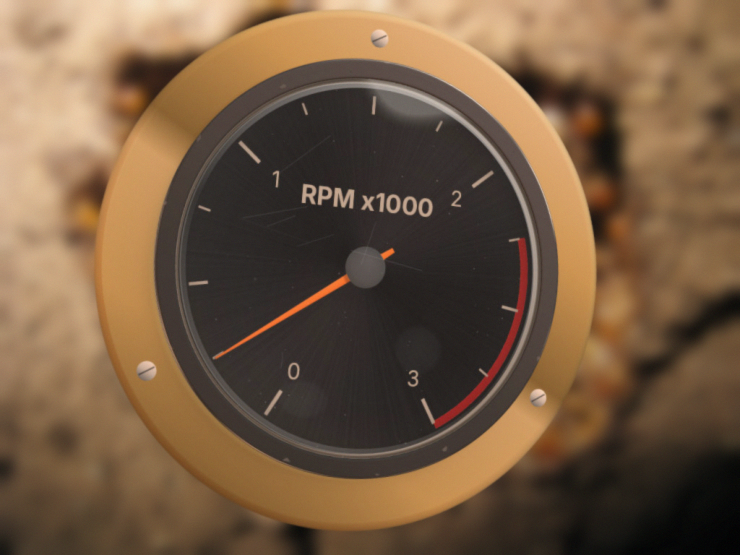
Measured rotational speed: 250 rpm
